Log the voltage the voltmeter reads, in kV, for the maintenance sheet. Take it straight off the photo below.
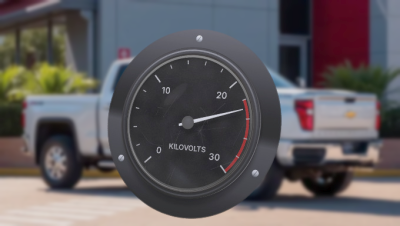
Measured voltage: 23 kV
